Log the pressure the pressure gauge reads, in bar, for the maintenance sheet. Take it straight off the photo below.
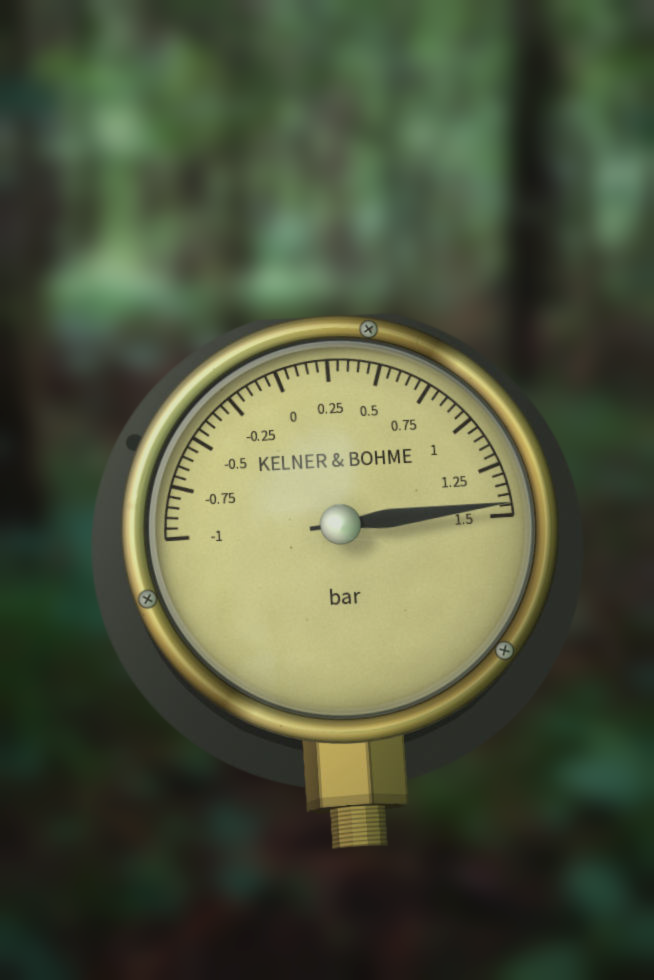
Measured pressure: 1.45 bar
